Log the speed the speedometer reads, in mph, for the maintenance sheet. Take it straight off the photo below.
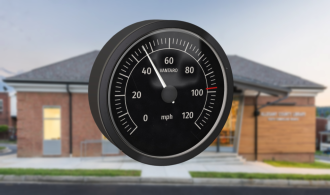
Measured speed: 46 mph
